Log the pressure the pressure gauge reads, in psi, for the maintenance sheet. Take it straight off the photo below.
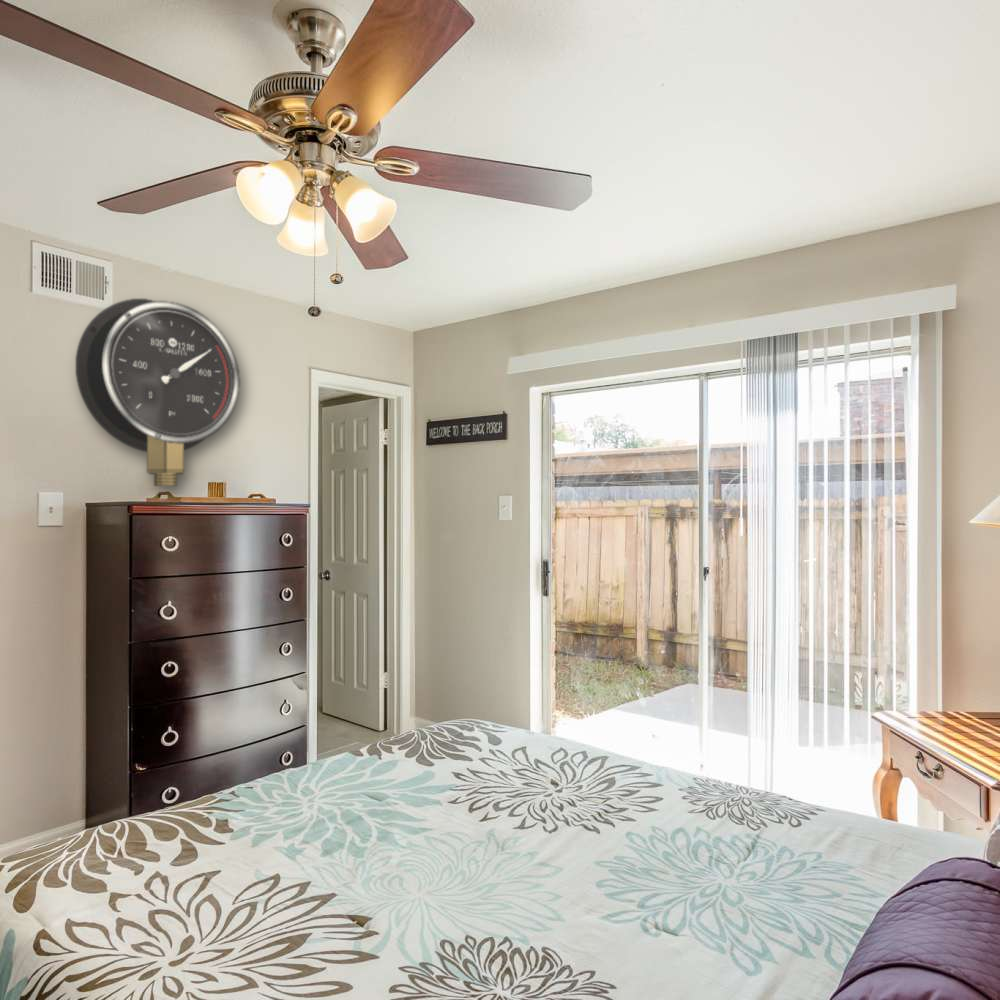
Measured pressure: 1400 psi
